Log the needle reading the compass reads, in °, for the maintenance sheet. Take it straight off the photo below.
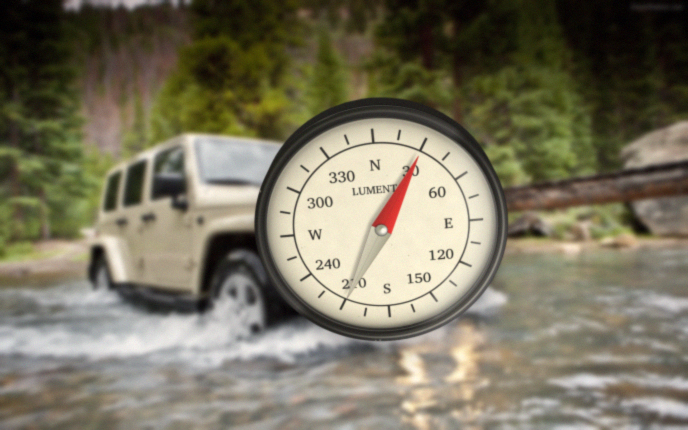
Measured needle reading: 30 °
